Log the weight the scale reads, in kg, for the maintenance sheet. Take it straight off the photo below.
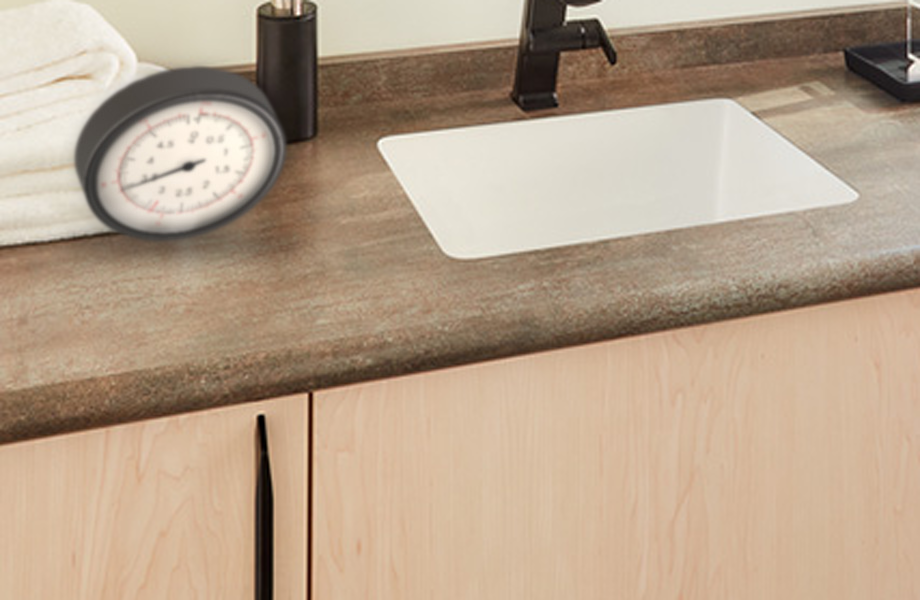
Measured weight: 3.5 kg
